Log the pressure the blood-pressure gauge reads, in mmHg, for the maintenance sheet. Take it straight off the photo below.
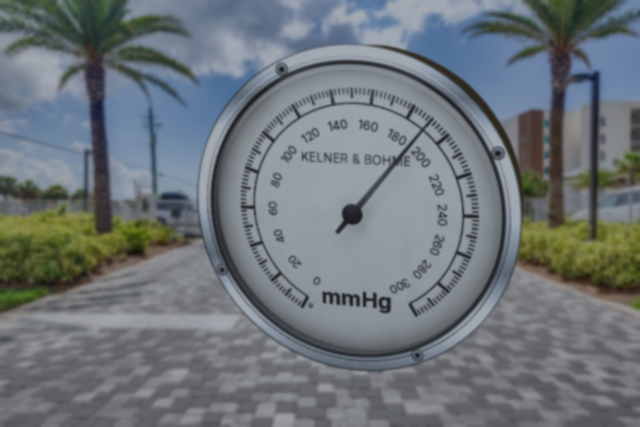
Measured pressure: 190 mmHg
